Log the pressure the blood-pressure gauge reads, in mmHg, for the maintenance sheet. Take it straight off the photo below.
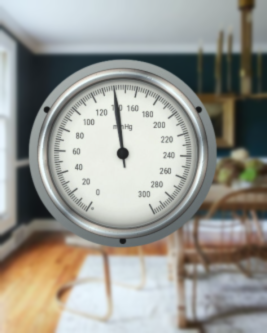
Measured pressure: 140 mmHg
